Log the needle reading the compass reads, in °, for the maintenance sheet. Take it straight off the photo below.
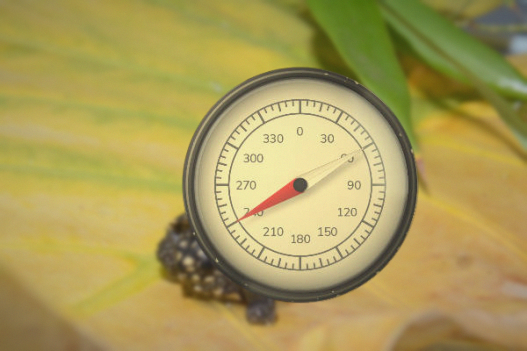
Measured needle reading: 240 °
